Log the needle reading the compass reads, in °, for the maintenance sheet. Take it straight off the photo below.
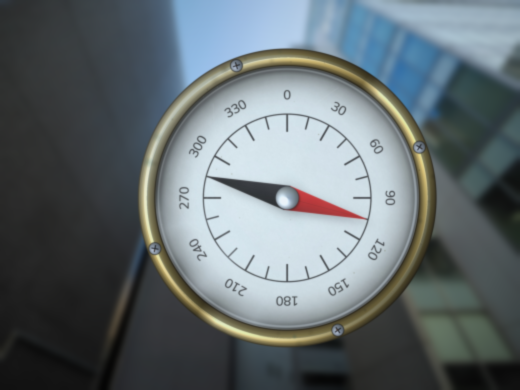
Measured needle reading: 105 °
